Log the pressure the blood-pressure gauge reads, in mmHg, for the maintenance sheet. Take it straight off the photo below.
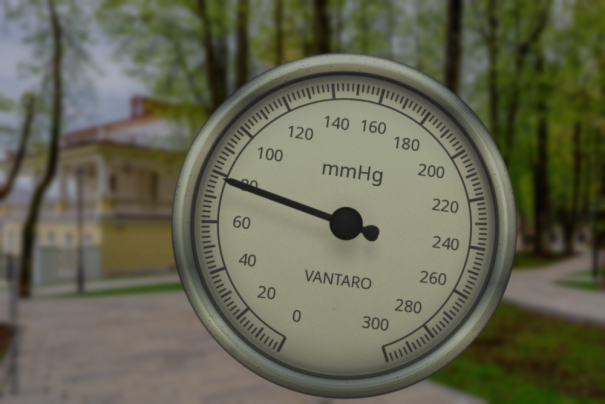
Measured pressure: 78 mmHg
